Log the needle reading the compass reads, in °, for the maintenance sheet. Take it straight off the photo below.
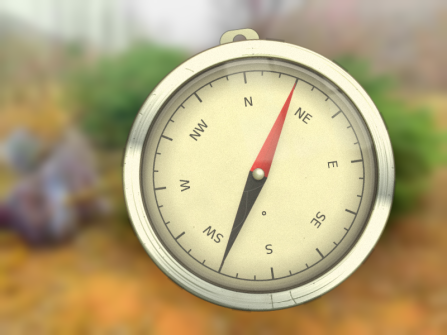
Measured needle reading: 30 °
